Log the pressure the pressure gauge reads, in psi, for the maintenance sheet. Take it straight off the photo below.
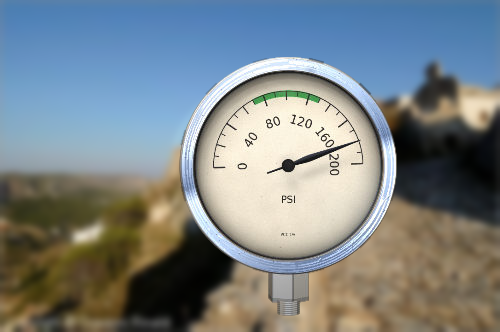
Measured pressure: 180 psi
